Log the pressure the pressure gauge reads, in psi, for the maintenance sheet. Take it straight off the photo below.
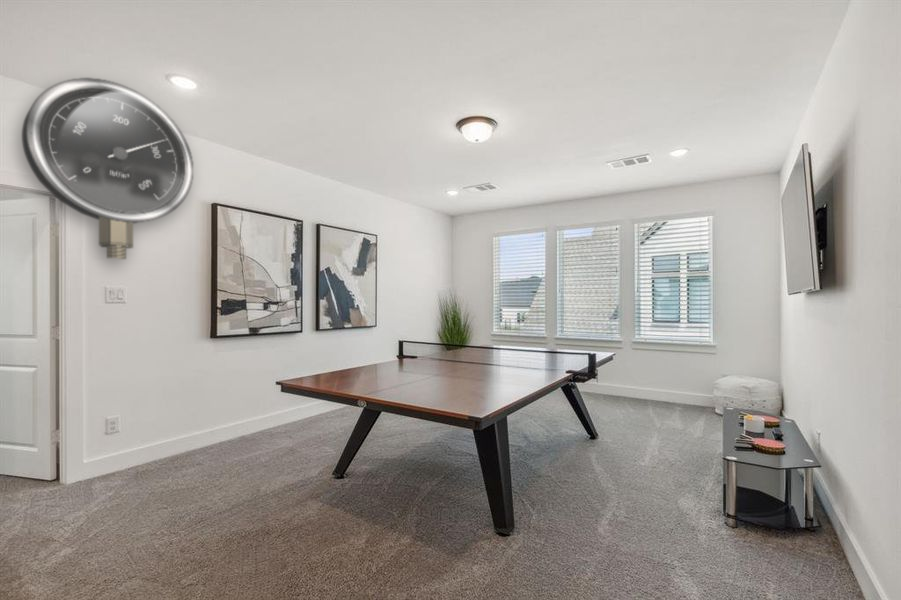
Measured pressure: 280 psi
